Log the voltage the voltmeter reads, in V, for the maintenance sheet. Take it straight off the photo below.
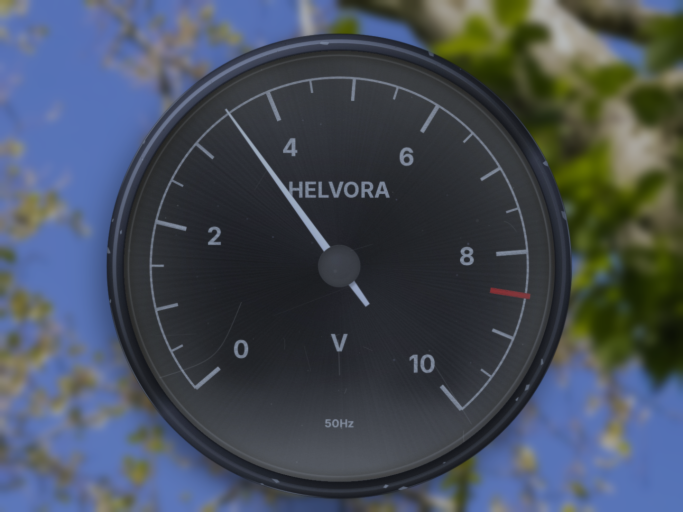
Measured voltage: 3.5 V
